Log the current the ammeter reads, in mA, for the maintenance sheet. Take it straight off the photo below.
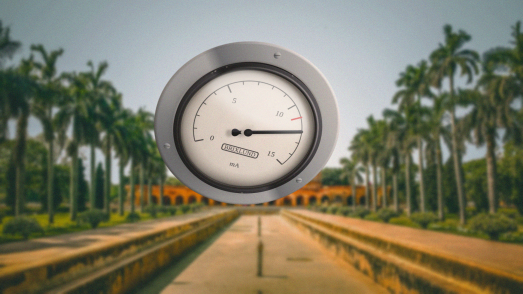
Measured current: 12 mA
